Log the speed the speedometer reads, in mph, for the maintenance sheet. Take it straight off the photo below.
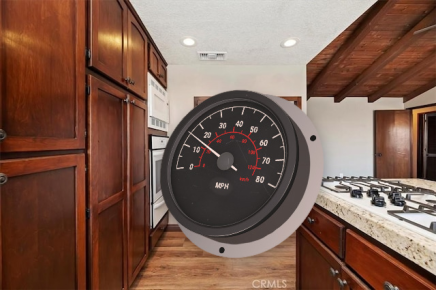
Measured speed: 15 mph
